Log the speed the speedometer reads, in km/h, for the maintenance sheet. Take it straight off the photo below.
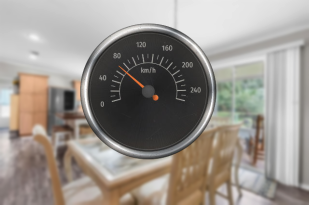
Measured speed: 70 km/h
